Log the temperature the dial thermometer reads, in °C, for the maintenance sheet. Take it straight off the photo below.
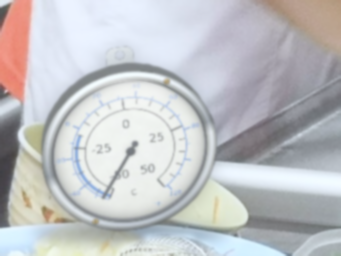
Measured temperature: -47.5 °C
